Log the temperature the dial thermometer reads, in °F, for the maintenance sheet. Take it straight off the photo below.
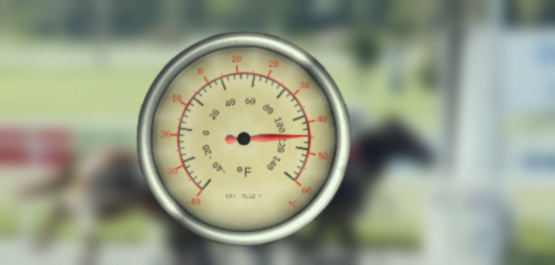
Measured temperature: 112 °F
